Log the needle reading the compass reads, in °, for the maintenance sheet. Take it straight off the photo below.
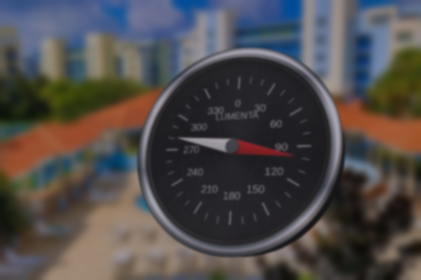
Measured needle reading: 100 °
